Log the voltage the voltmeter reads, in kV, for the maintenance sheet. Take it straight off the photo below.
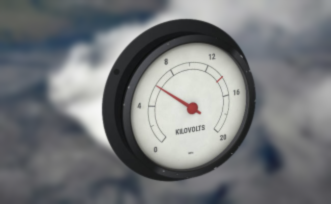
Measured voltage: 6 kV
